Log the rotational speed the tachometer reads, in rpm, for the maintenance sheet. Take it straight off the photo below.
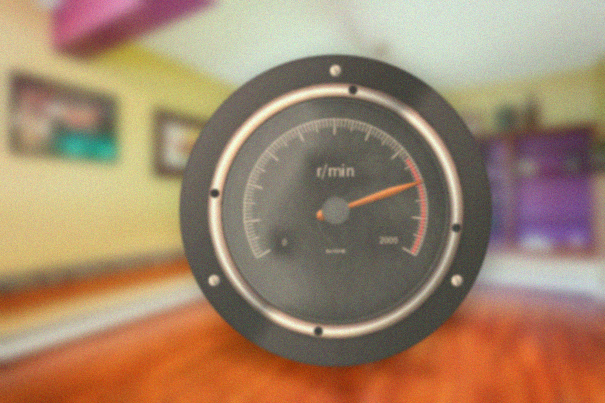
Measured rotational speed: 1600 rpm
